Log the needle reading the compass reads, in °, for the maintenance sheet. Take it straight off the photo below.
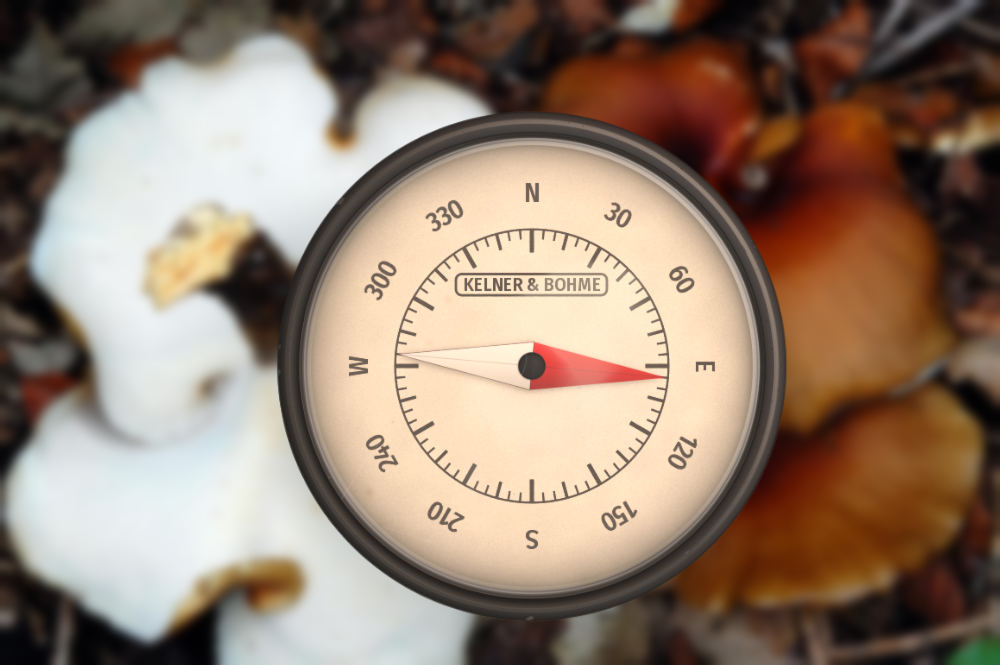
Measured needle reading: 95 °
